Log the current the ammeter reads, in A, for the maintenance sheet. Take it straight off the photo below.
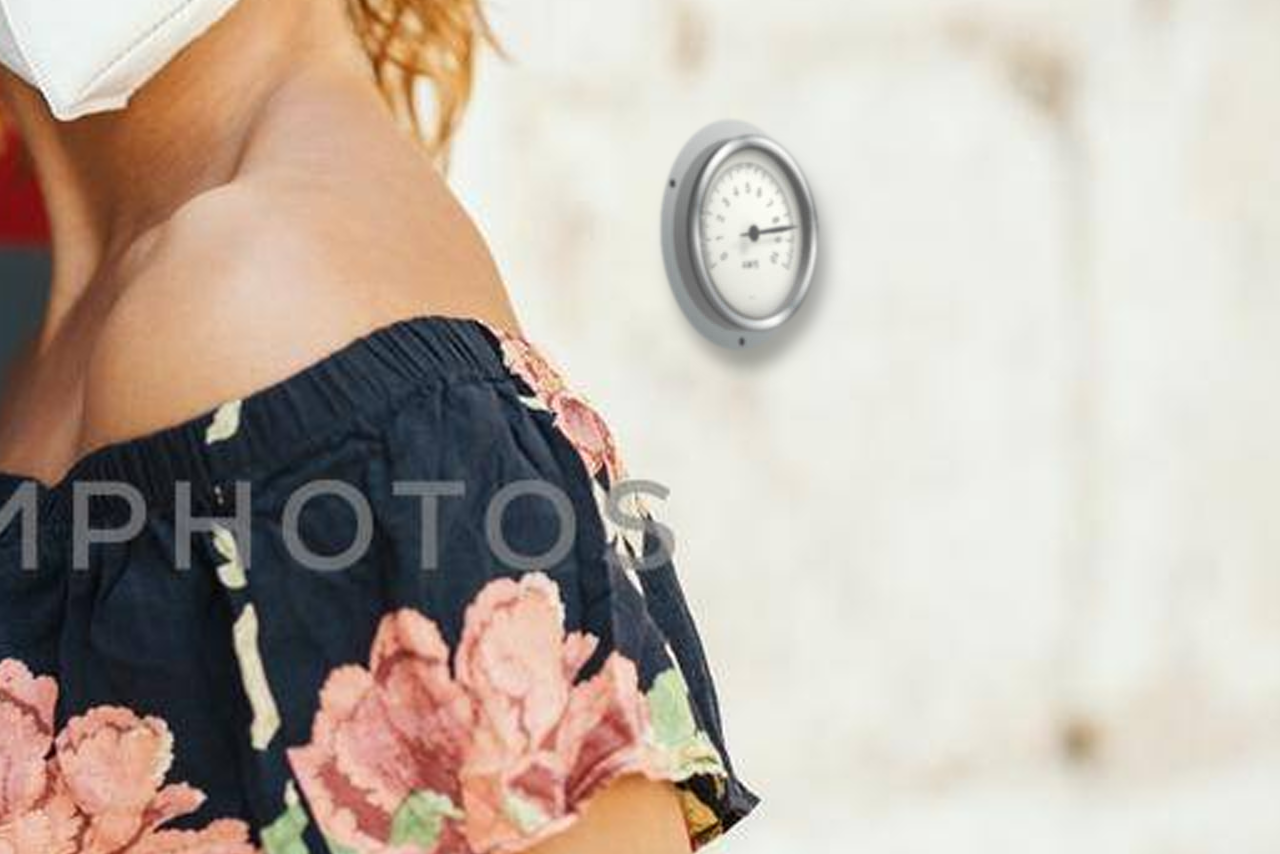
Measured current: 8.5 A
